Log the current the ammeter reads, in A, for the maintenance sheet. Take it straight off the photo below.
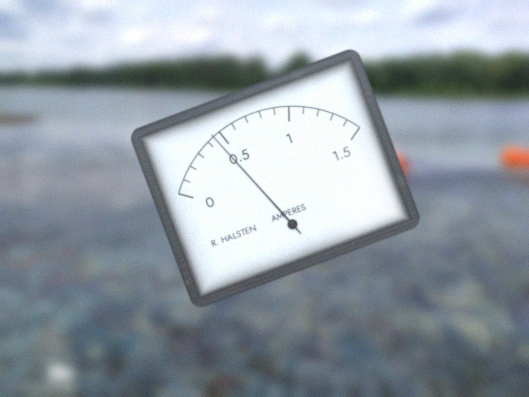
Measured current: 0.45 A
